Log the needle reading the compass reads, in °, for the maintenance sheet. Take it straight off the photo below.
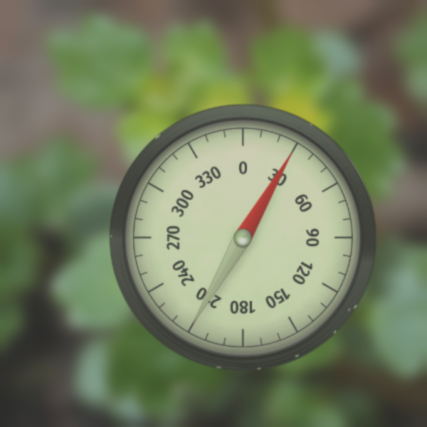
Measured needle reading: 30 °
